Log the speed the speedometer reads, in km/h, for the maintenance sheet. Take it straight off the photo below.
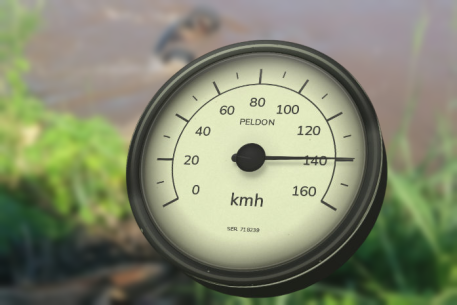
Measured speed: 140 km/h
